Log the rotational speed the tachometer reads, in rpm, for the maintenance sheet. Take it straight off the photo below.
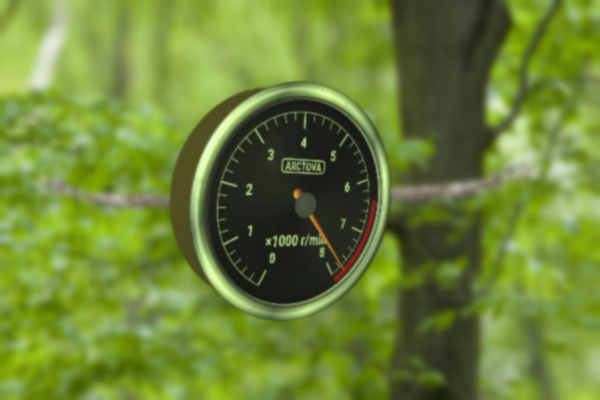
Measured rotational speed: 7800 rpm
